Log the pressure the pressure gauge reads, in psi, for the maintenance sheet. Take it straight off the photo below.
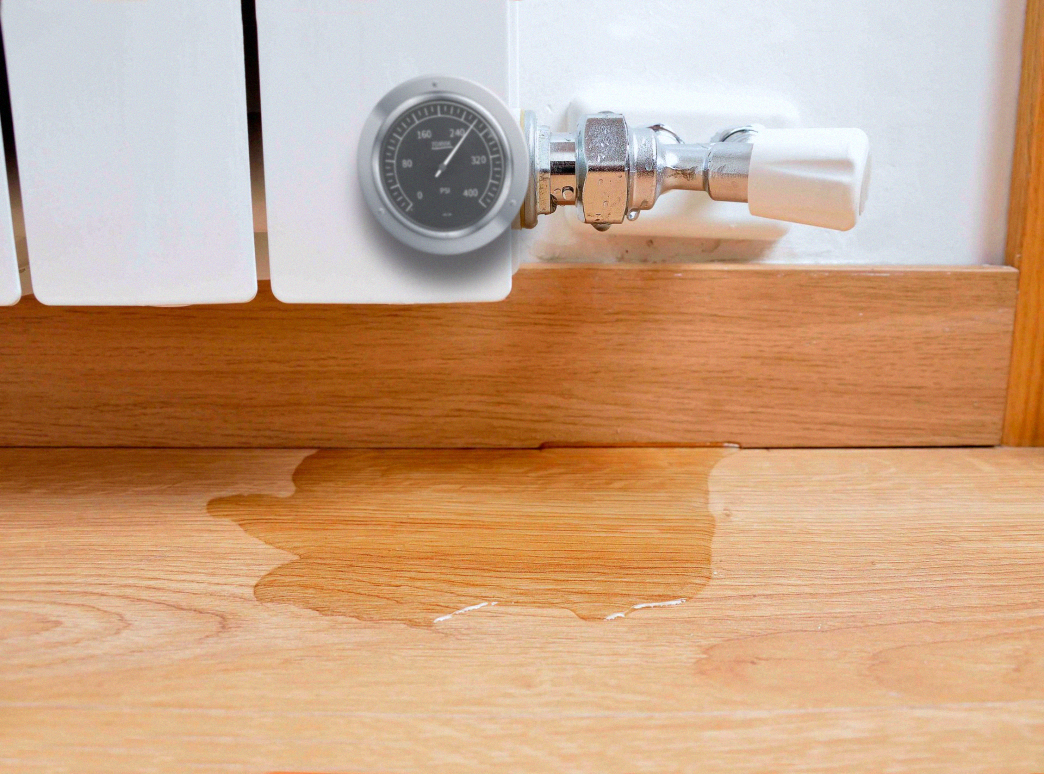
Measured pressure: 260 psi
